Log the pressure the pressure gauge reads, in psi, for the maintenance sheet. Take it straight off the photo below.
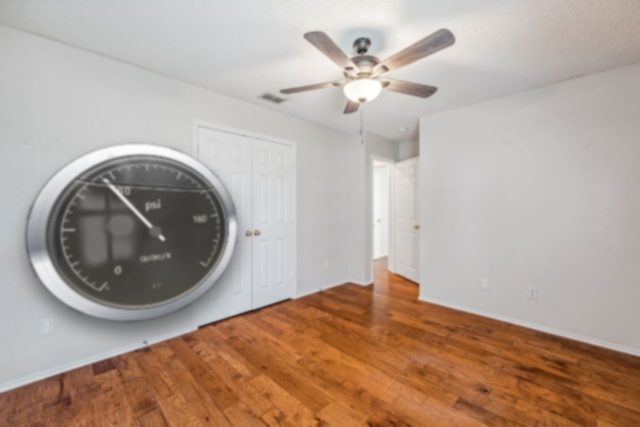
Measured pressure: 75 psi
